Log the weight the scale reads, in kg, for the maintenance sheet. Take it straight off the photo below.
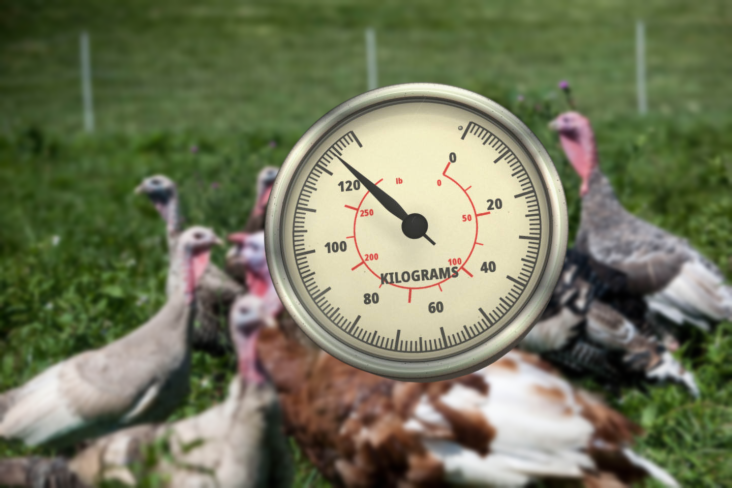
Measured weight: 124 kg
